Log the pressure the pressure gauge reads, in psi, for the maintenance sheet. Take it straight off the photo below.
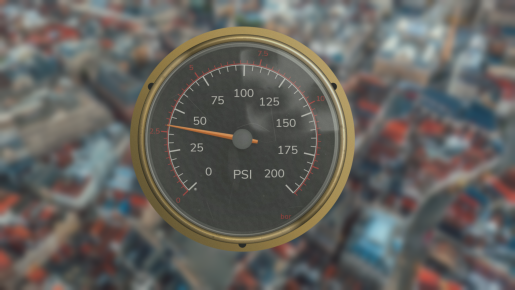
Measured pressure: 40 psi
